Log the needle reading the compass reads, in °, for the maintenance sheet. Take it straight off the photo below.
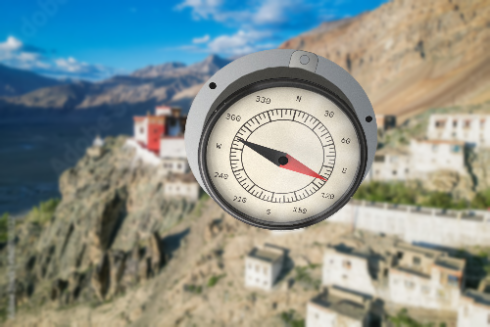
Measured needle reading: 105 °
